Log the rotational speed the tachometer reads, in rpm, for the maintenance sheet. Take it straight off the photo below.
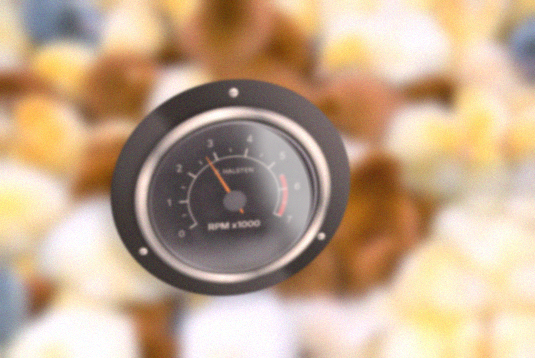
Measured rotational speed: 2750 rpm
